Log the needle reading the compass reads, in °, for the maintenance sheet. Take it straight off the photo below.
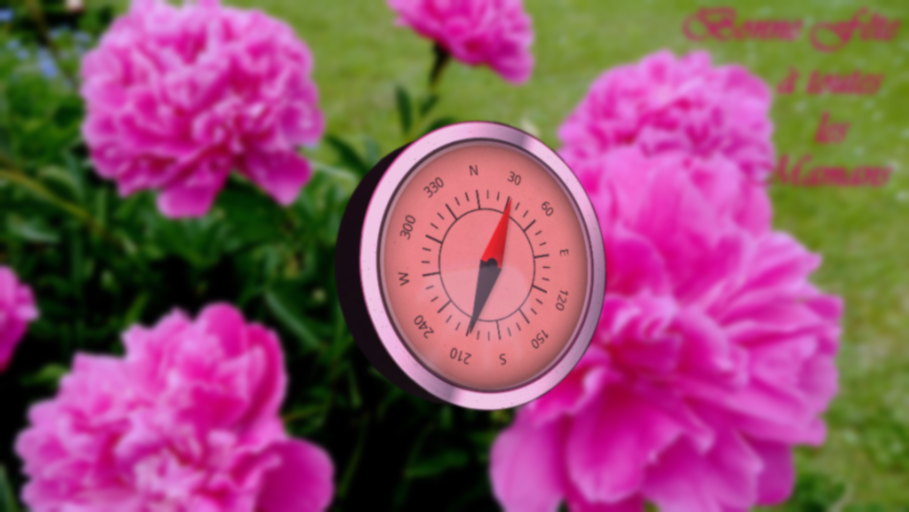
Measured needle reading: 30 °
